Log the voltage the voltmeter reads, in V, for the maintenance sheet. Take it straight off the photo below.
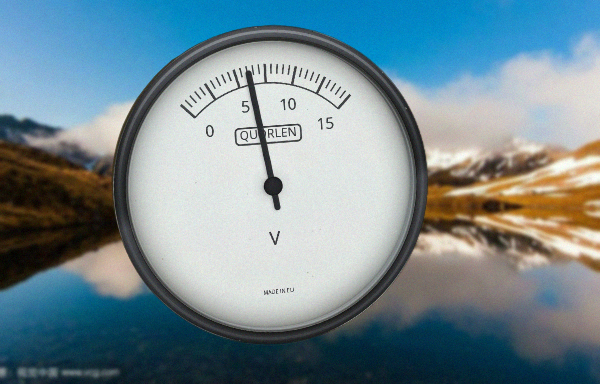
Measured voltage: 6 V
